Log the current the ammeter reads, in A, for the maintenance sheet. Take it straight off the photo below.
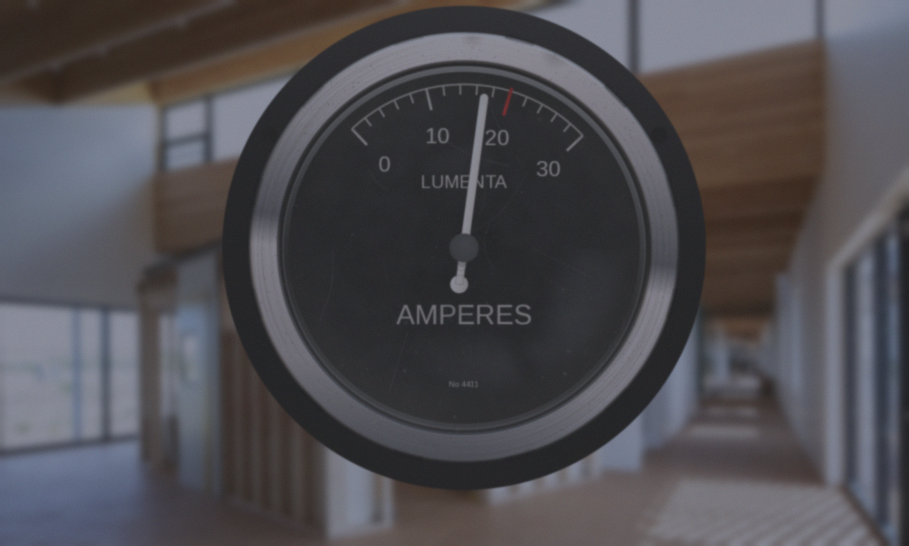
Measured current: 17 A
